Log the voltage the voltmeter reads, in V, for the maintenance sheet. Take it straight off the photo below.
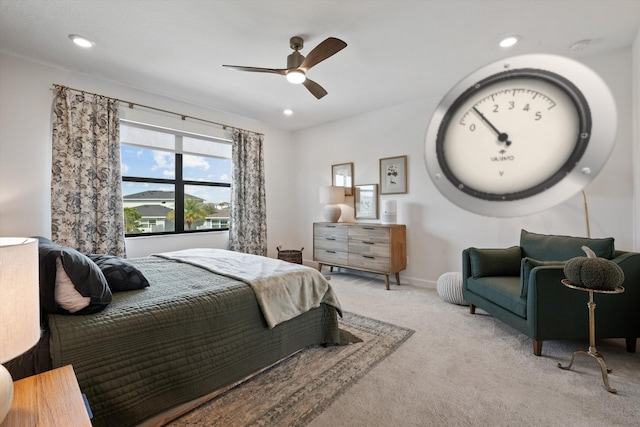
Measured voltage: 1 V
